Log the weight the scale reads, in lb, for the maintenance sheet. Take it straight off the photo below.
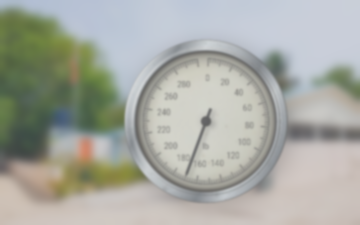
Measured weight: 170 lb
